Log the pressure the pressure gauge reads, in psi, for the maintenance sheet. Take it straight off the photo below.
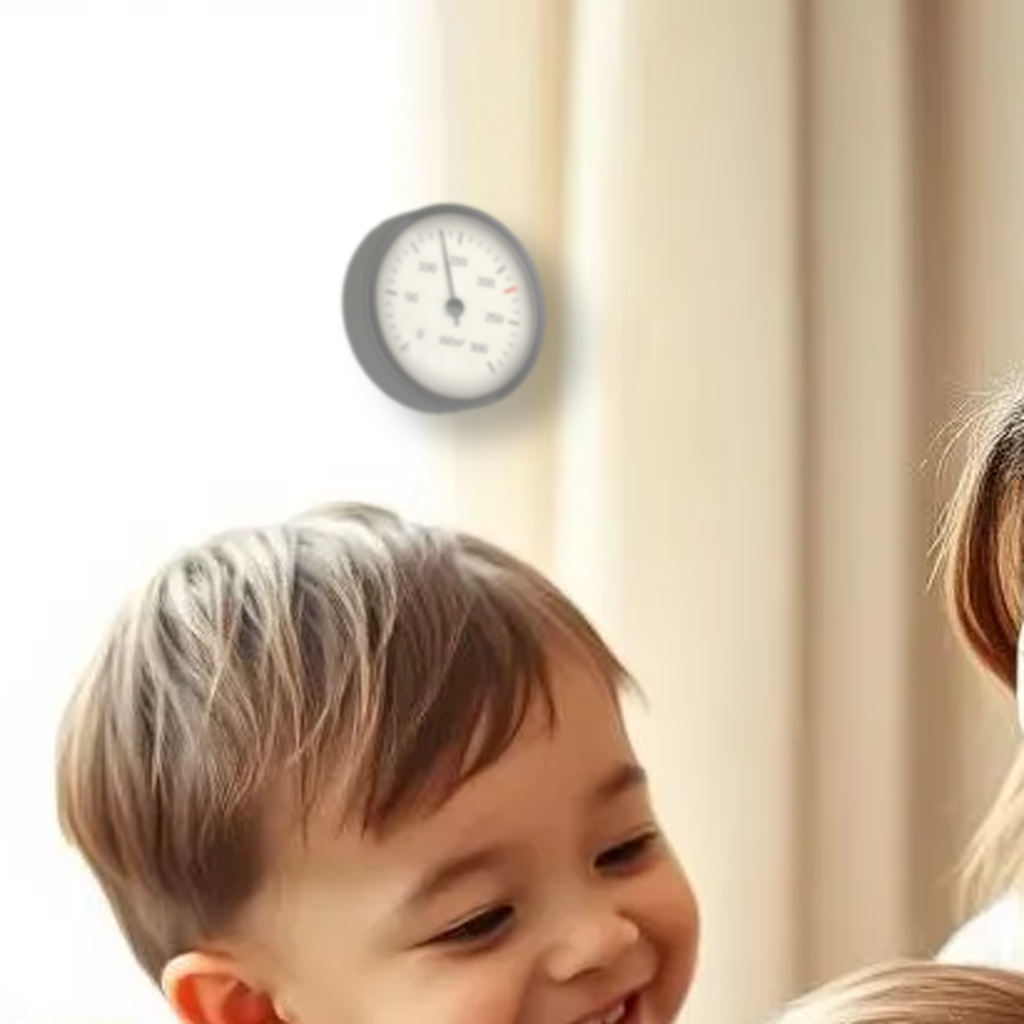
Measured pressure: 130 psi
